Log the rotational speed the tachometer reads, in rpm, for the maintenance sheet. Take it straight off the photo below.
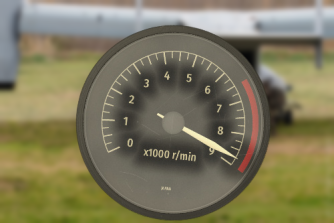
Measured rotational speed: 8750 rpm
